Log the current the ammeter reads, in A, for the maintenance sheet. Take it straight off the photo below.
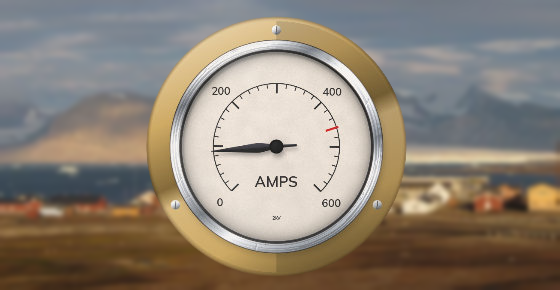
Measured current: 90 A
